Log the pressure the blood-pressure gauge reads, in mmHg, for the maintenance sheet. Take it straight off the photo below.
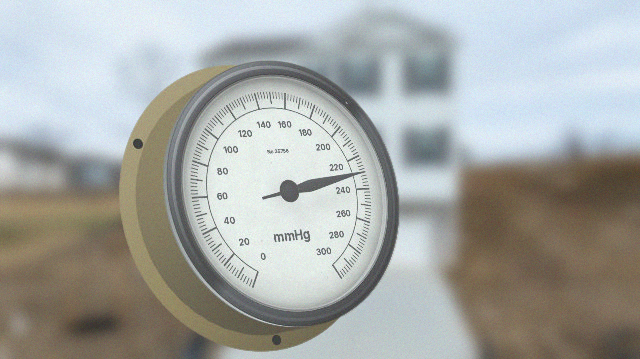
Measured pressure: 230 mmHg
